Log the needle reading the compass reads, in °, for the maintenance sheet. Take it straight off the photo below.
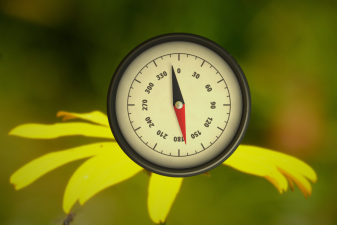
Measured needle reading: 170 °
